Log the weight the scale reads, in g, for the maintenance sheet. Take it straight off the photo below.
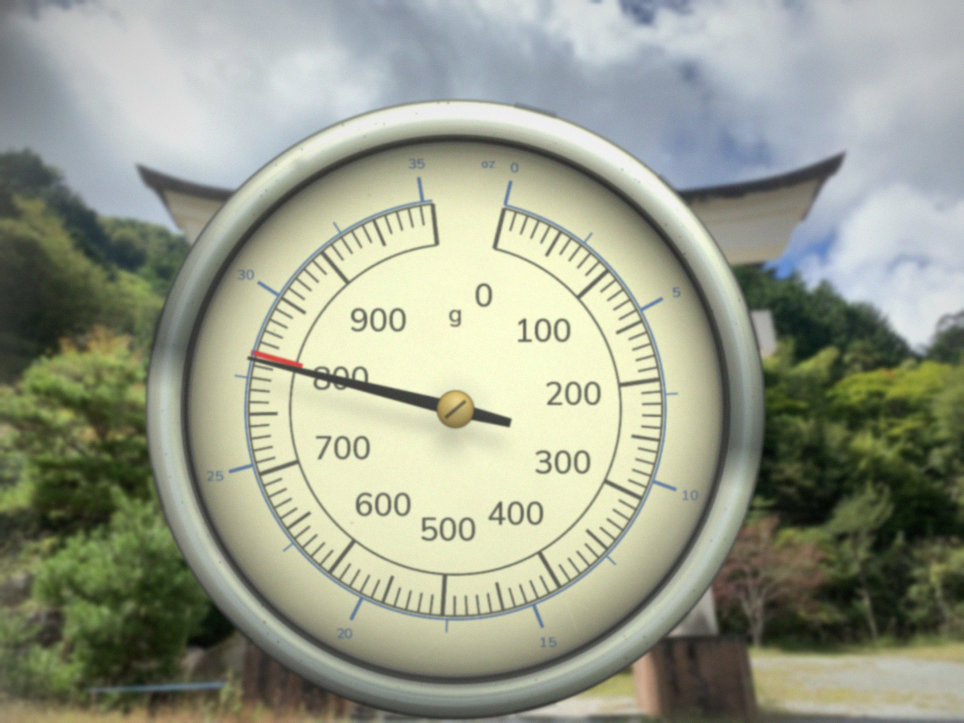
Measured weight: 795 g
